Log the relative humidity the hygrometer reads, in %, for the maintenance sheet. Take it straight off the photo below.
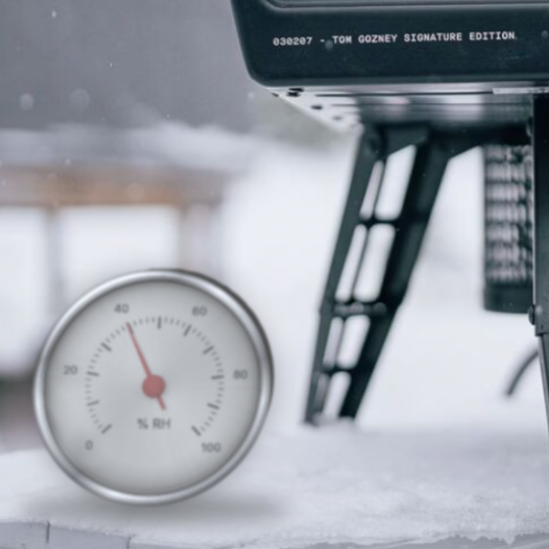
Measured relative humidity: 40 %
